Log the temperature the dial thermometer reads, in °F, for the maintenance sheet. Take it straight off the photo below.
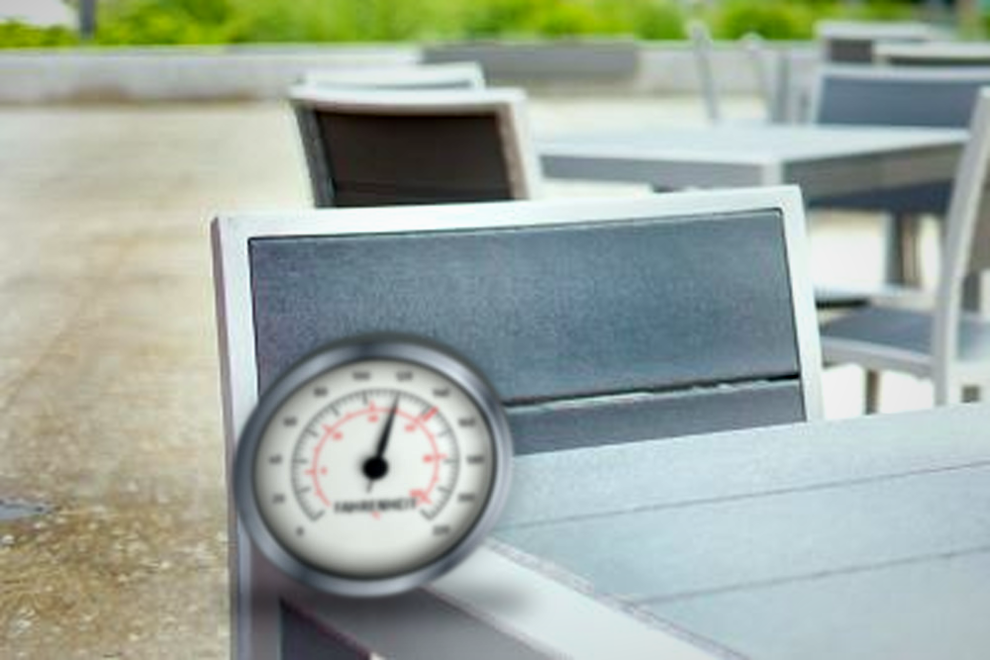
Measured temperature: 120 °F
